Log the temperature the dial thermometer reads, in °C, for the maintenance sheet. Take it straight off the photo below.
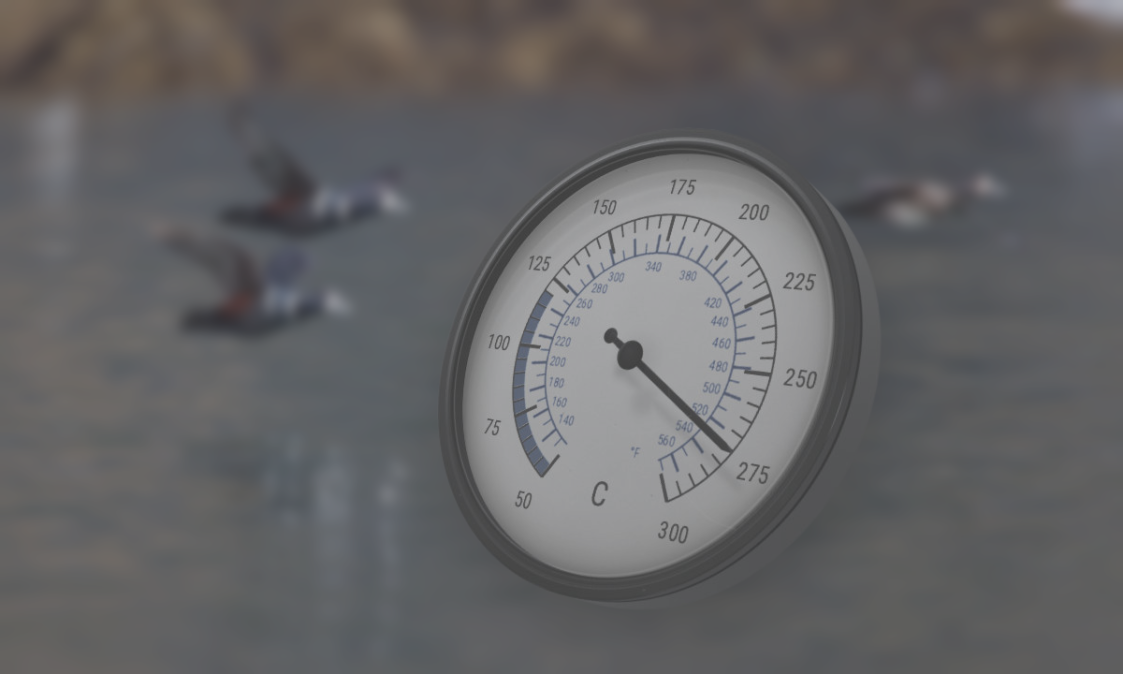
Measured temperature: 275 °C
